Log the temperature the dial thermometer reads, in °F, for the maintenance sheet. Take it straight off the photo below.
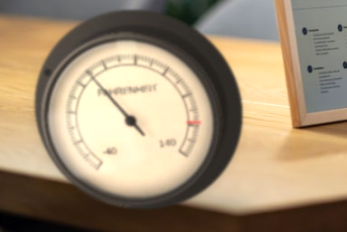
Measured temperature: 30 °F
